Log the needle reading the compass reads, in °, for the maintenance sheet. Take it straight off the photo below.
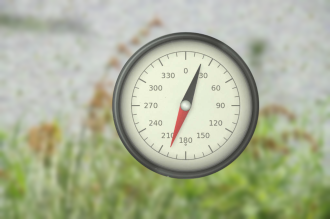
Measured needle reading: 200 °
